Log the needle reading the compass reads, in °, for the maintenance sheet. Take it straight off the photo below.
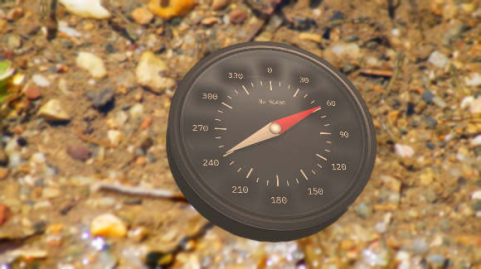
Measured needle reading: 60 °
